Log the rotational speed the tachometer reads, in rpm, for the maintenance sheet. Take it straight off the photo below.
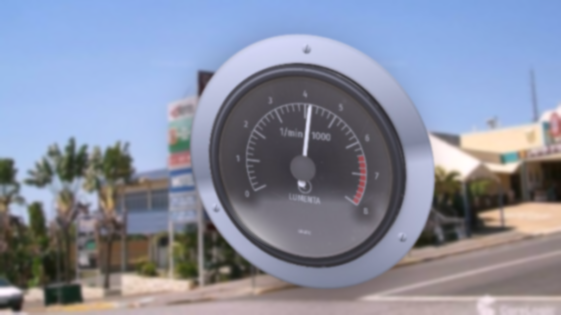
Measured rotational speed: 4200 rpm
